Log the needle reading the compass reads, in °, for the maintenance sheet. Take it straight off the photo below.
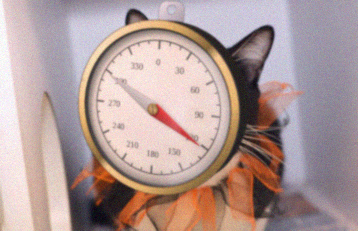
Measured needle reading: 120 °
